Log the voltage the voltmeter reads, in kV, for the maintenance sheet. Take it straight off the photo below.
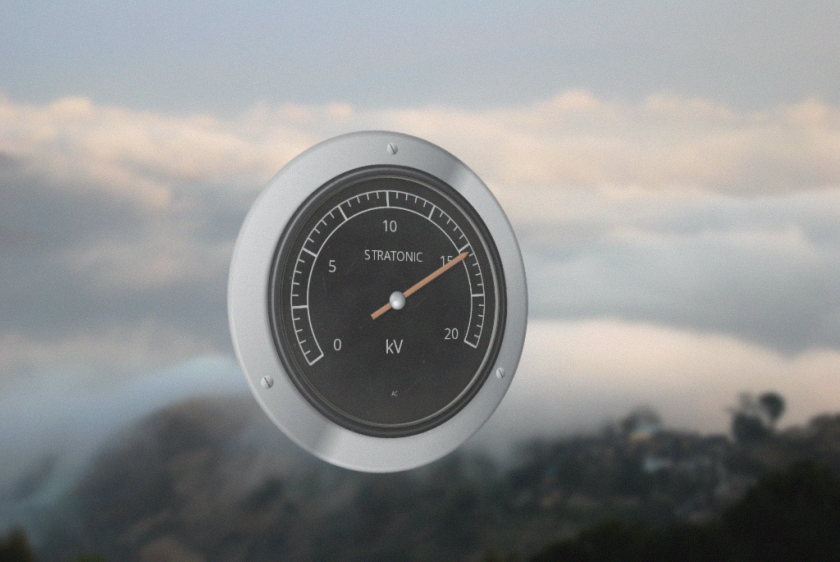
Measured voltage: 15.25 kV
